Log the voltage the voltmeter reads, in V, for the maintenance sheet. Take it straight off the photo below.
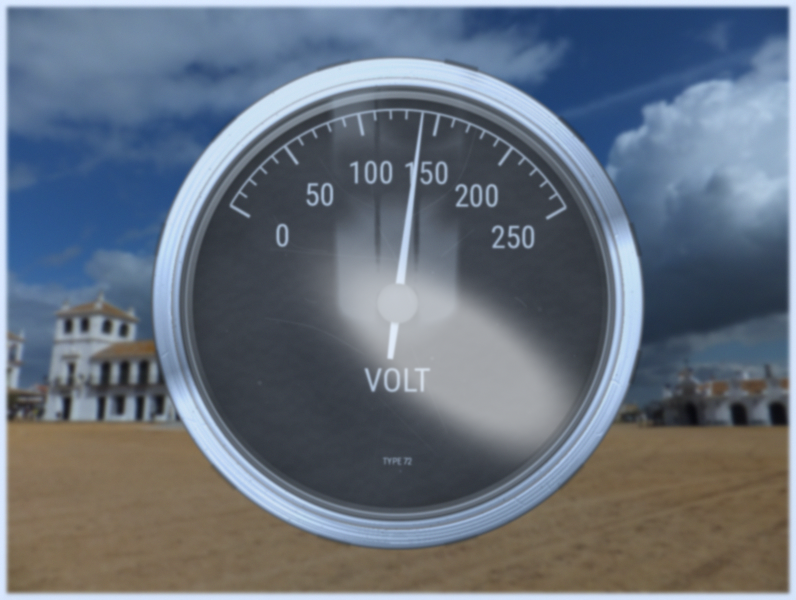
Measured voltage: 140 V
